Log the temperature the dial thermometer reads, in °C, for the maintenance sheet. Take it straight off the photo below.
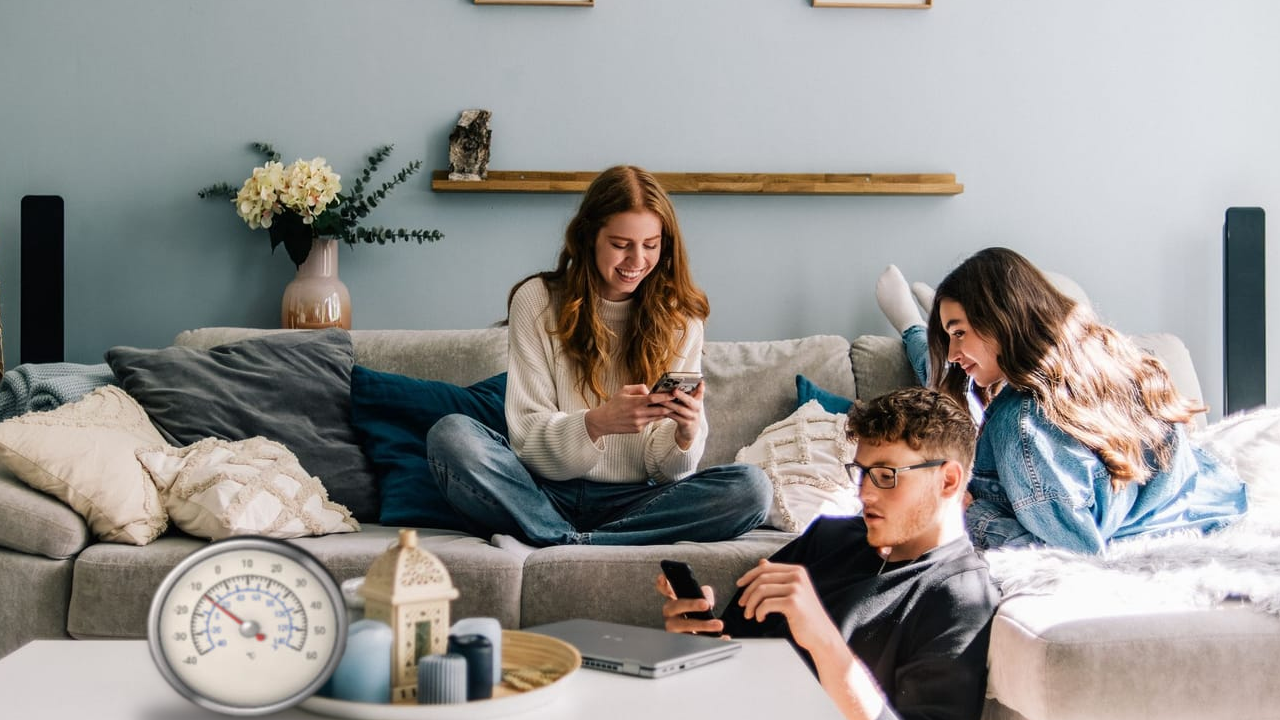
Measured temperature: -10 °C
